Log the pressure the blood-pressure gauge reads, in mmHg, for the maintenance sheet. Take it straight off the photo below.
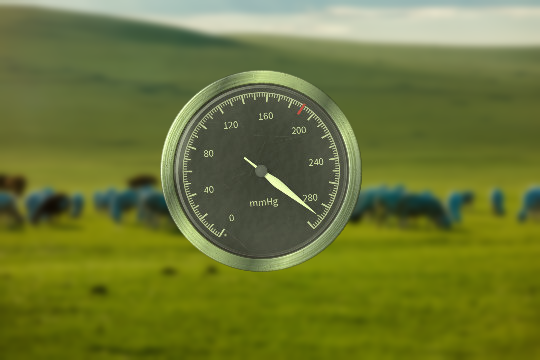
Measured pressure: 290 mmHg
